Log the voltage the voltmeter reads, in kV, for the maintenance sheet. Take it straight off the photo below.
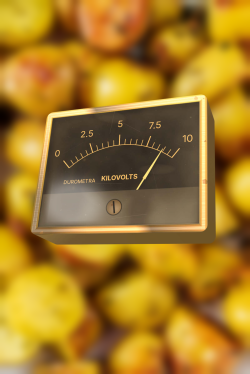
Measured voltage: 9 kV
